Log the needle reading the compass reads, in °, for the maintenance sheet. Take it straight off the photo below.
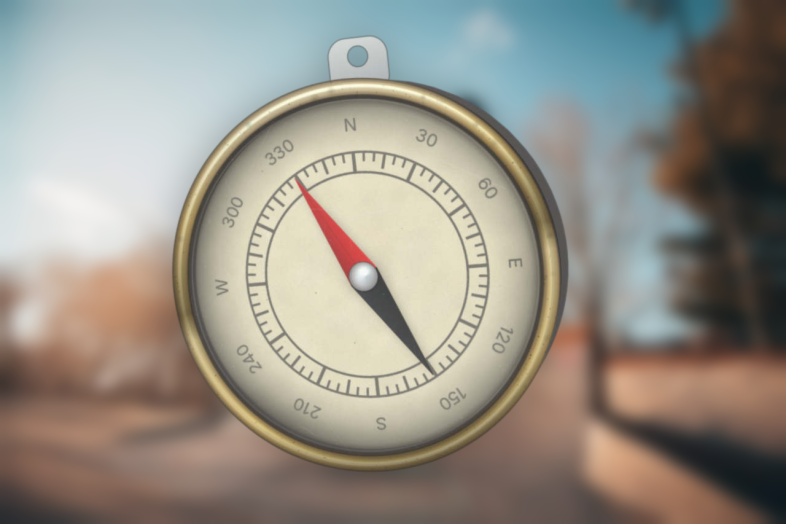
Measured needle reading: 330 °
